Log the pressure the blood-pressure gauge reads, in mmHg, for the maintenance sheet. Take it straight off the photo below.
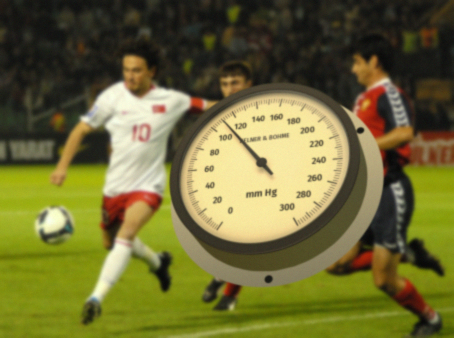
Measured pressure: 110 mmHg
